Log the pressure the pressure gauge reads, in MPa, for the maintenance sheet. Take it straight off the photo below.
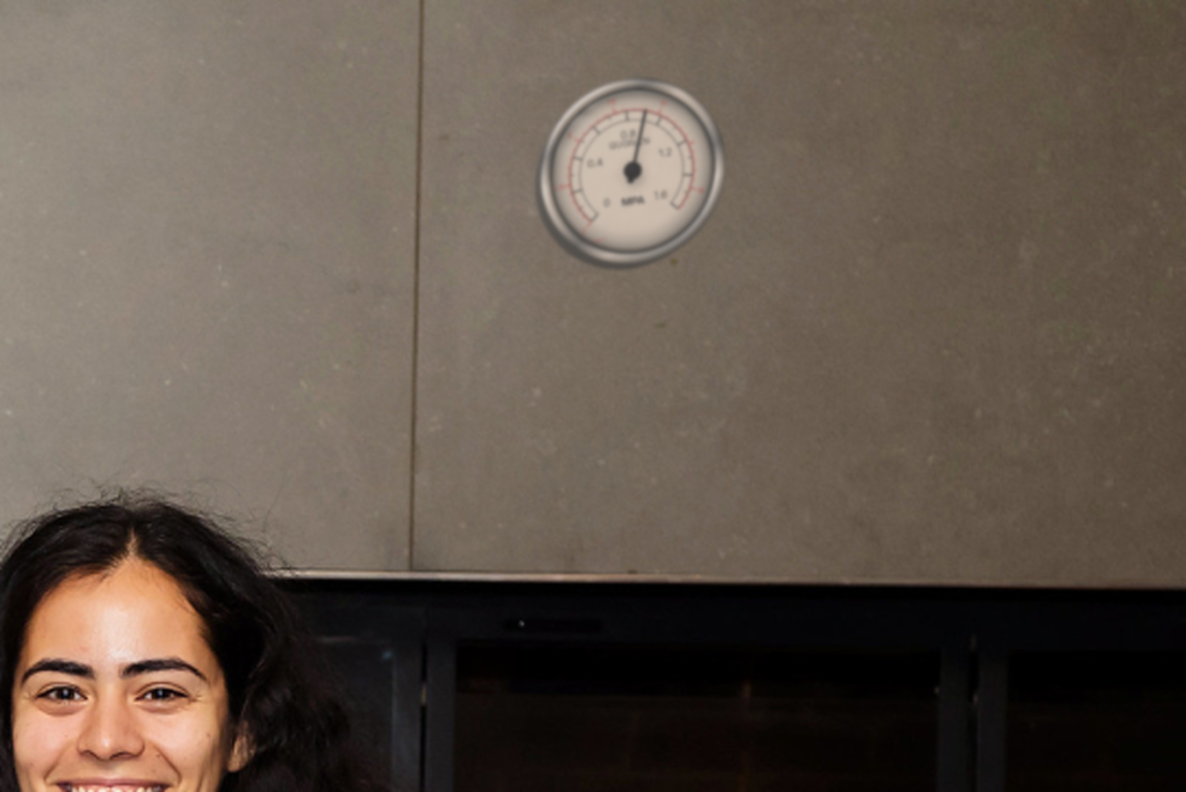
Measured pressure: 0.9 MPa
